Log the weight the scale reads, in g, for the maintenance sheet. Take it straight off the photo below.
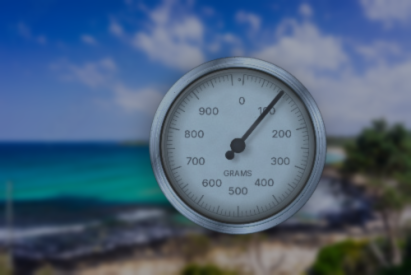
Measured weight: 100 g
